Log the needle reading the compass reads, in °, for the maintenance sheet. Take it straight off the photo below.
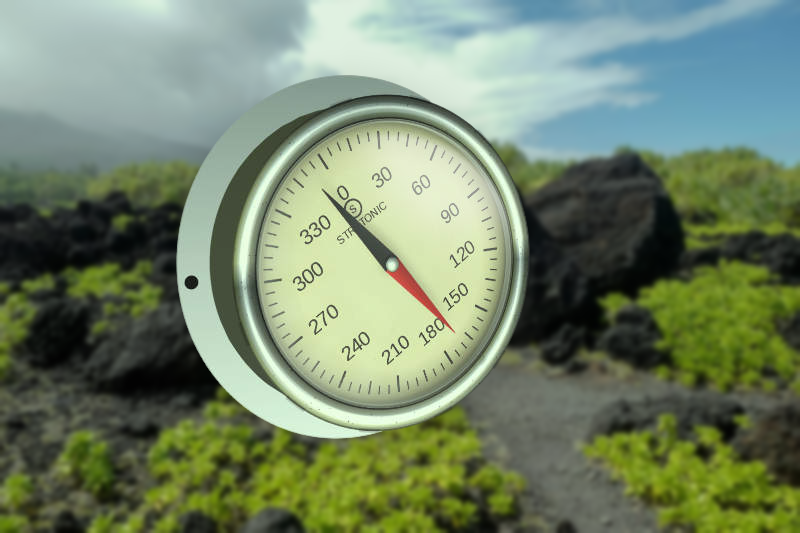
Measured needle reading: 170 °
